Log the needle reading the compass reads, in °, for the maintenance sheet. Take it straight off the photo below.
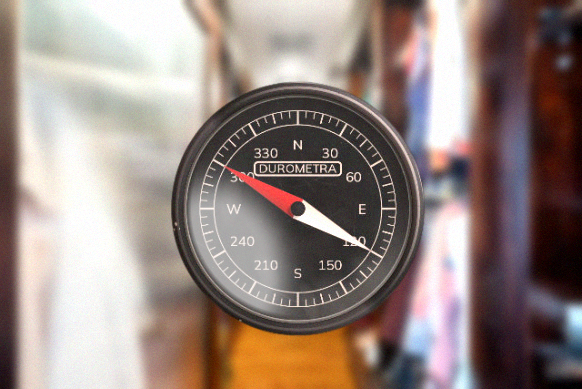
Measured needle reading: 300 °
